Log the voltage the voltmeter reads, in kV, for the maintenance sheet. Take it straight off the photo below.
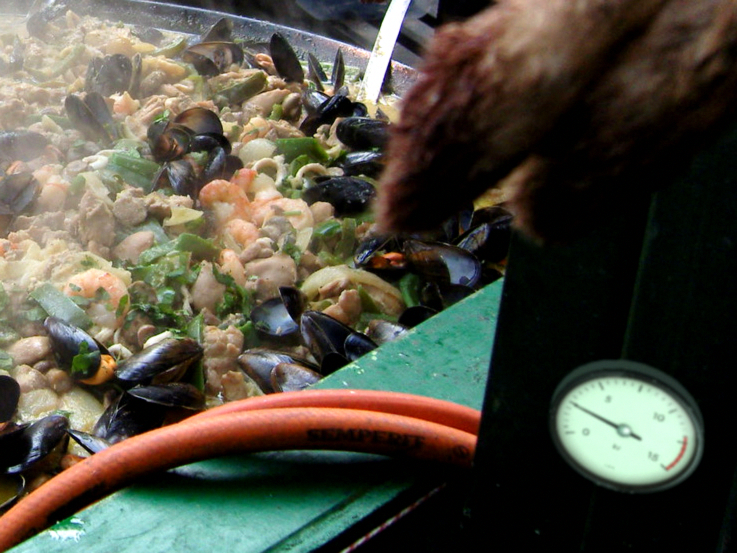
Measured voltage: 2.5 kV
